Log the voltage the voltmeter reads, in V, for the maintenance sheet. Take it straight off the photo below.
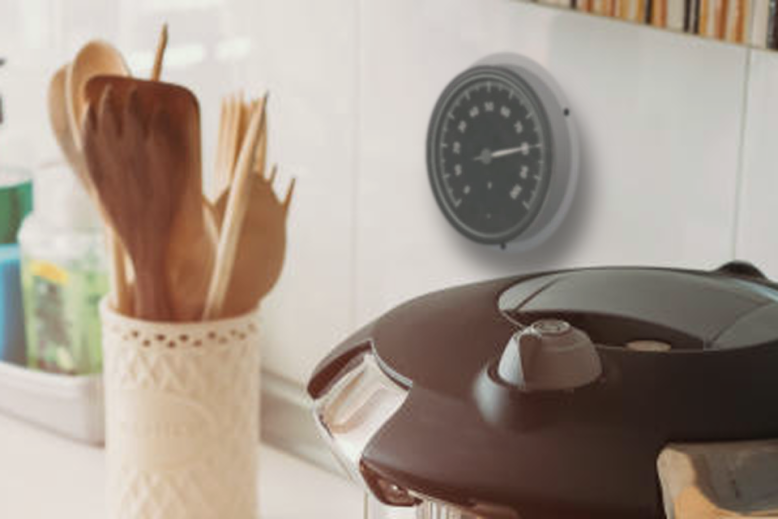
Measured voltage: 80 V
